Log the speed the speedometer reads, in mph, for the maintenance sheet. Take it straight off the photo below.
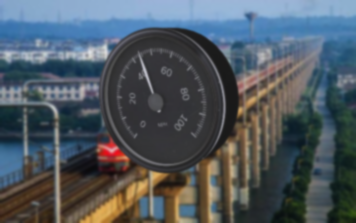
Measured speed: 45 mph
